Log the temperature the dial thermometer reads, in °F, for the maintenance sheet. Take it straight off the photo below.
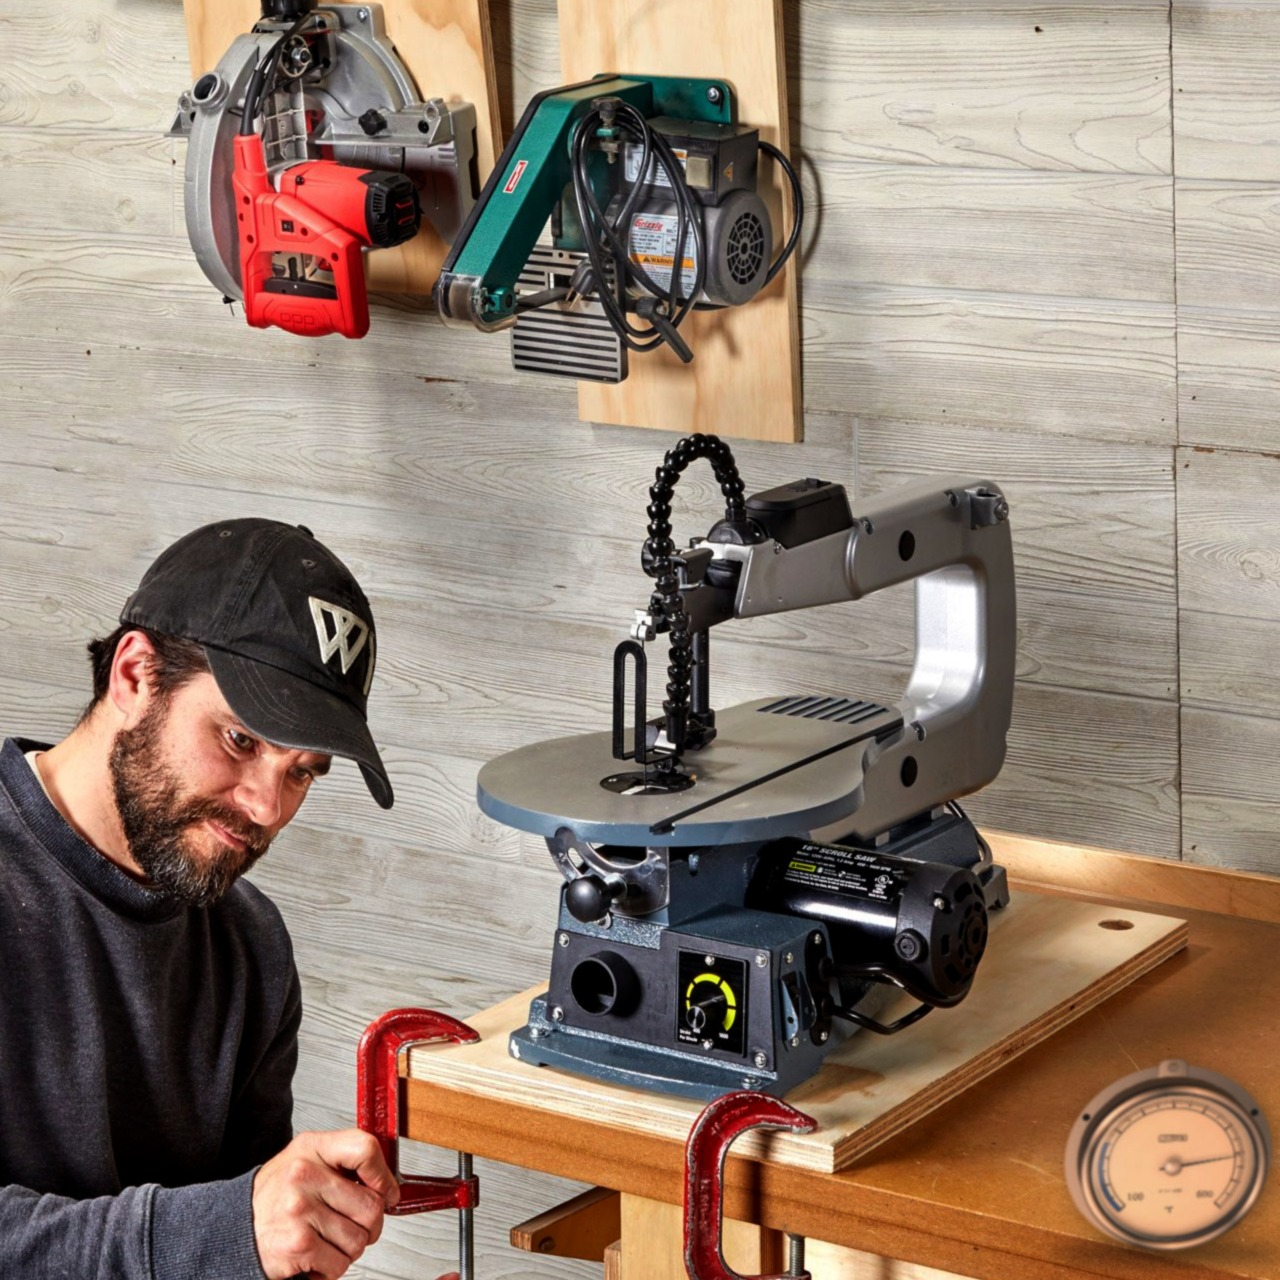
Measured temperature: 500 °F
